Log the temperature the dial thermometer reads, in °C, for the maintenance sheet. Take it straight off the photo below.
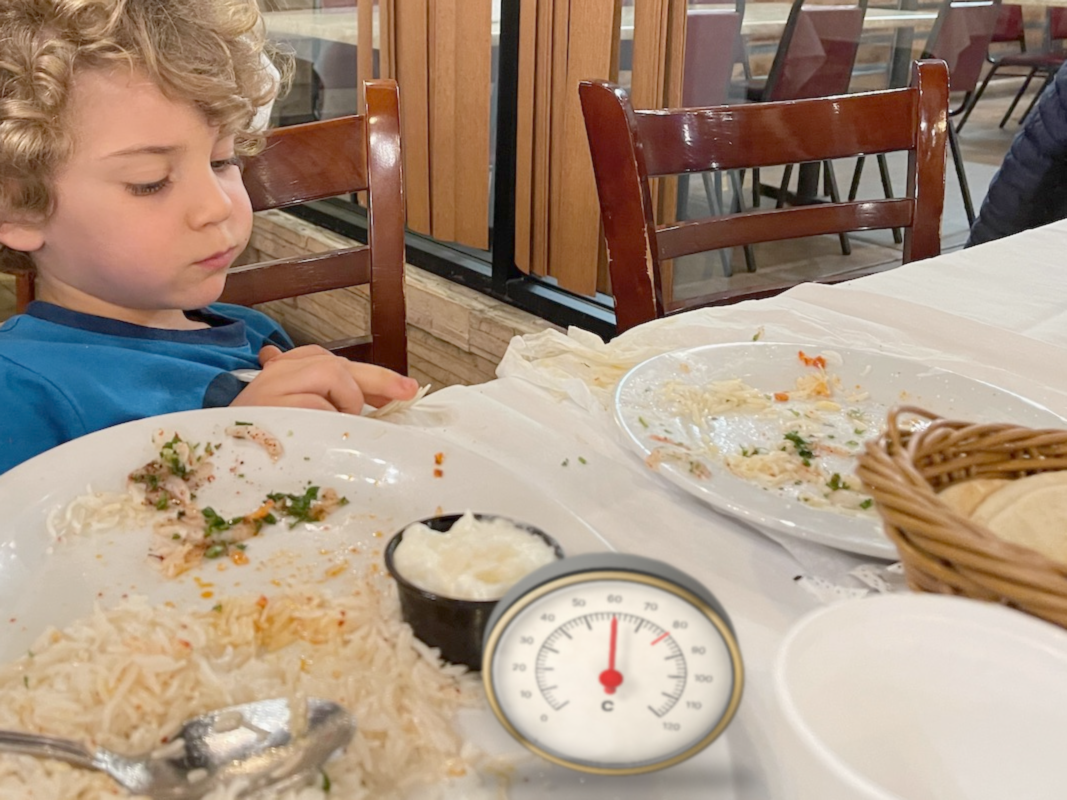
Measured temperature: 60 °C
